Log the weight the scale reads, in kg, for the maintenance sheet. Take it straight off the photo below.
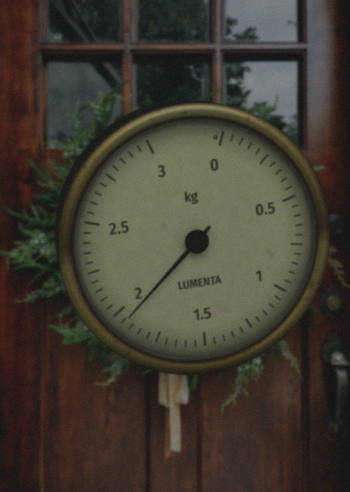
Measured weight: 1.95 kg
